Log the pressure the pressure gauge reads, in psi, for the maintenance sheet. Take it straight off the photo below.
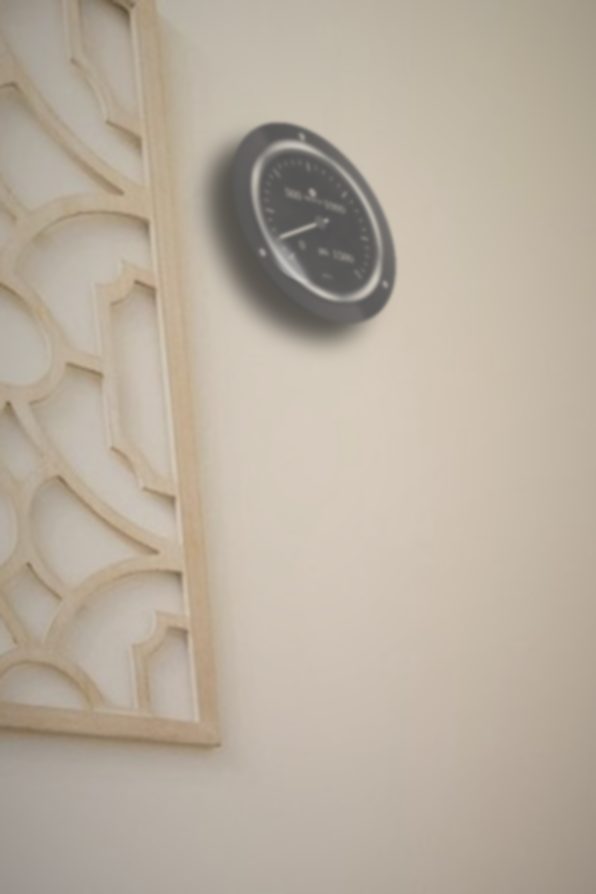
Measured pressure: 100 psi
